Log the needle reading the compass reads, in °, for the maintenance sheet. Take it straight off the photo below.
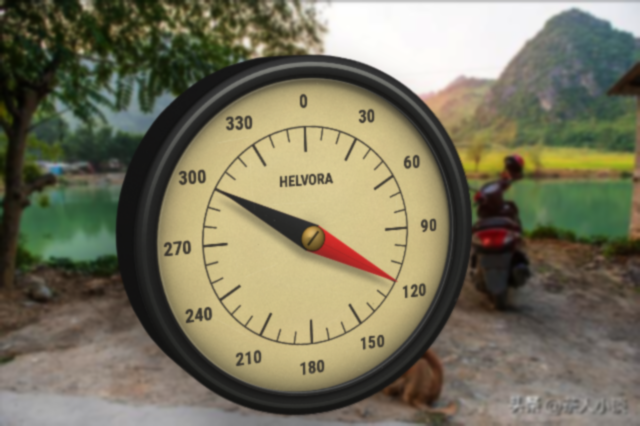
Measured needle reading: 120 °
